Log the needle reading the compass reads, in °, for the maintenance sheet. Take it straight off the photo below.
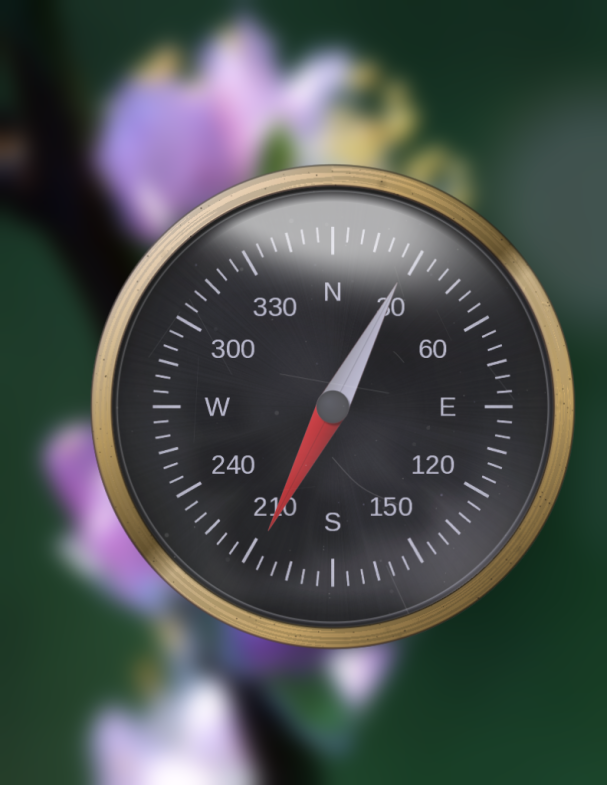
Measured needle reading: 207.5 °
